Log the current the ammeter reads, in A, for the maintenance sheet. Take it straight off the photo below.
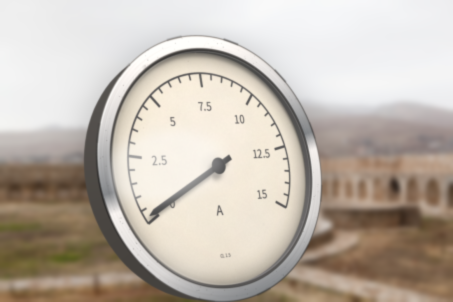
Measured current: 0.25 A
